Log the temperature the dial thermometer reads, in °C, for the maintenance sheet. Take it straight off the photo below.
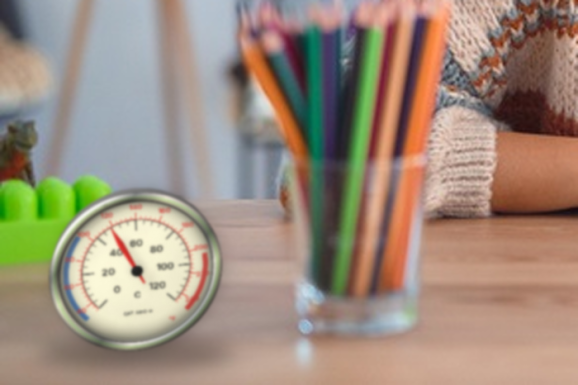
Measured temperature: 48 °C
